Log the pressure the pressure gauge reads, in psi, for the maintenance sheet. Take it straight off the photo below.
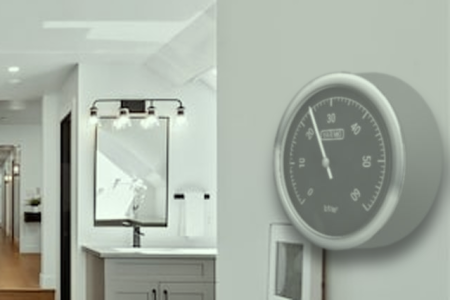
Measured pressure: 25 psi
